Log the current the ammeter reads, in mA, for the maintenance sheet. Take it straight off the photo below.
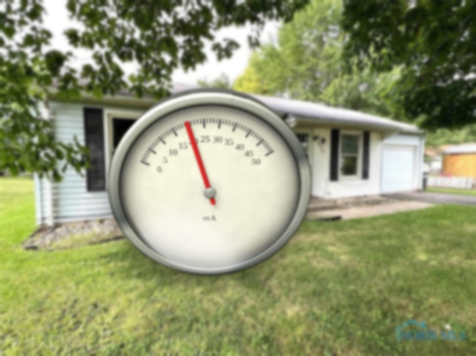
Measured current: 20 mA
